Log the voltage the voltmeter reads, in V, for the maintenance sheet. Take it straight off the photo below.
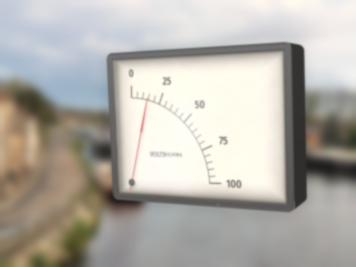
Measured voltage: 15 V
